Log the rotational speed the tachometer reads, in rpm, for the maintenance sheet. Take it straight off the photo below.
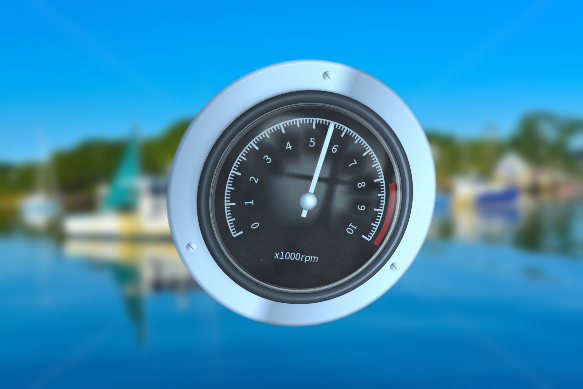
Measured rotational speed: 5500 rpm
